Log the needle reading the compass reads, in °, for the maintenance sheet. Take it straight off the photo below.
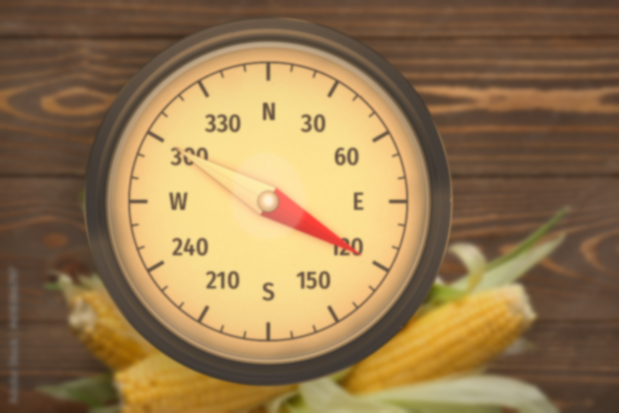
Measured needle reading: 120 °
